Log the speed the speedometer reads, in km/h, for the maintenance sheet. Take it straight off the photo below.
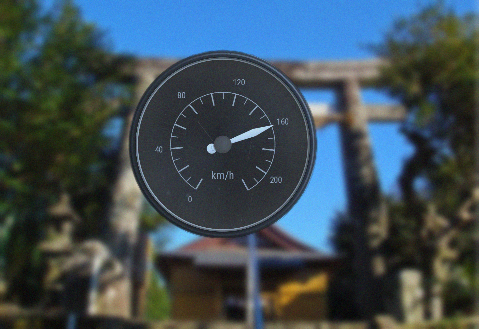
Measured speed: 160 km/h
